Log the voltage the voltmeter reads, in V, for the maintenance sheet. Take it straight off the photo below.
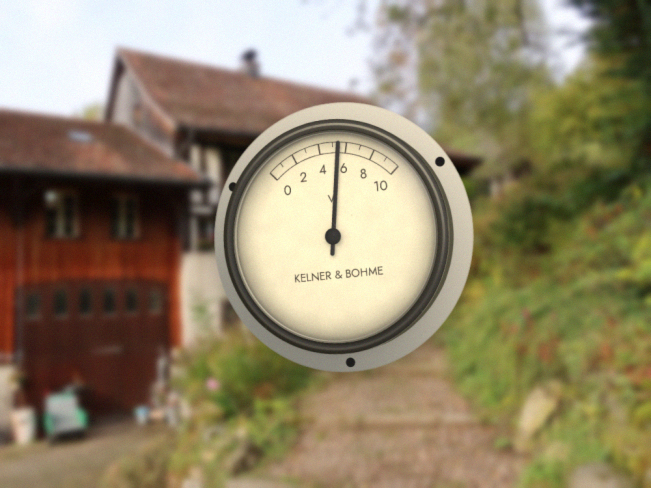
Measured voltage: 5.5 V
